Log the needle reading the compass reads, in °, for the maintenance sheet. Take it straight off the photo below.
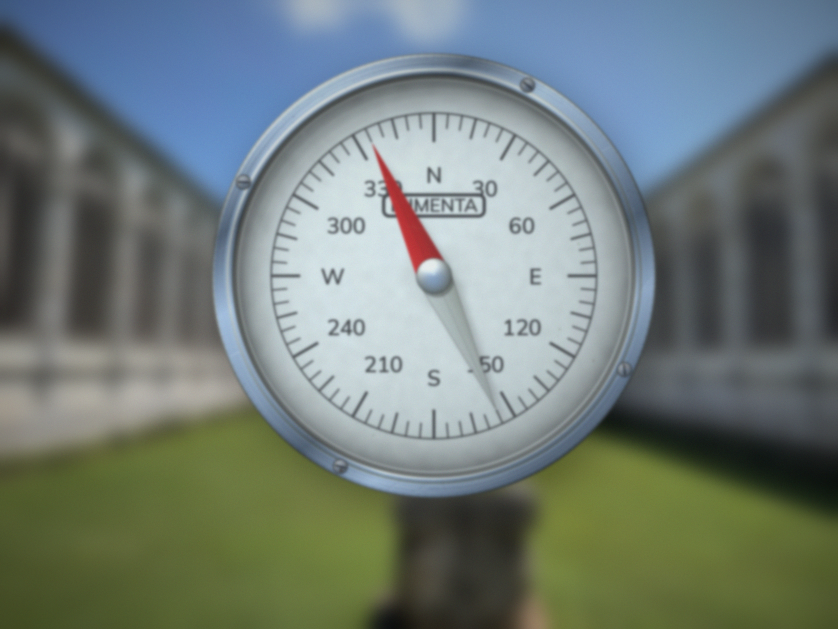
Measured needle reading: 335 °
